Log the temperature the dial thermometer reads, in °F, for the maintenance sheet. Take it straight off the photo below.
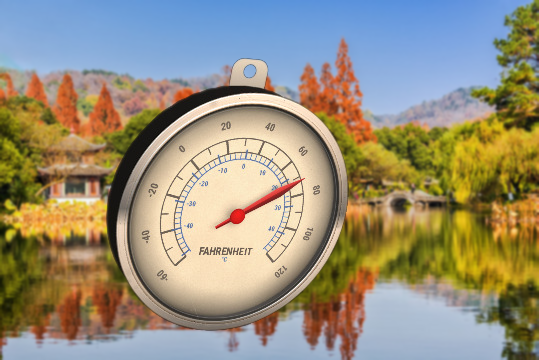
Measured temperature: 70 °F
